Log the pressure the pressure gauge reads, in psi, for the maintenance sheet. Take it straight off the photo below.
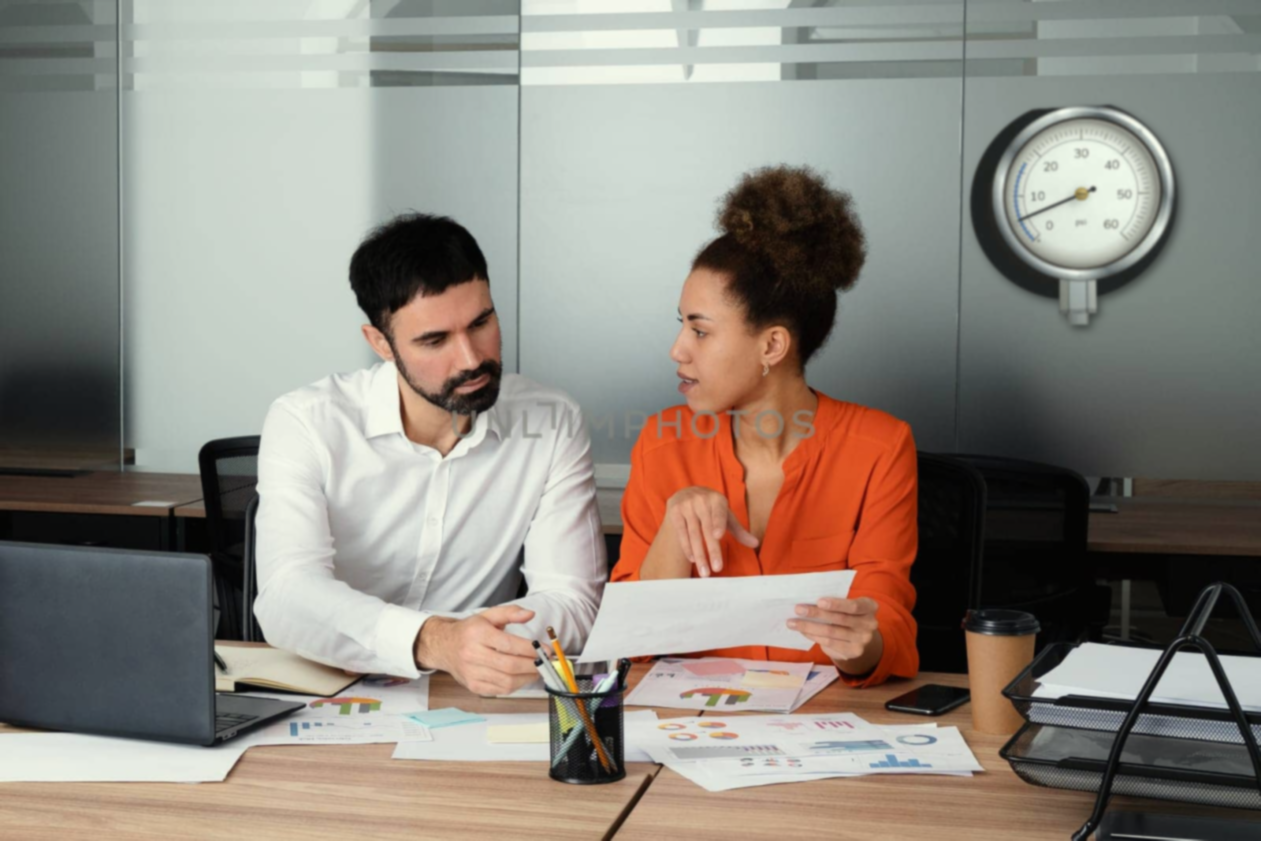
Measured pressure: 5 psi
